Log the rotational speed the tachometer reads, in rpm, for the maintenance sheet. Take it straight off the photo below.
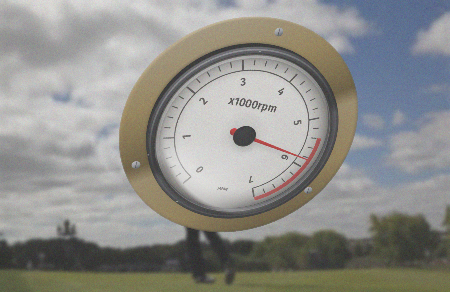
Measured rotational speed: 5800 rpm
